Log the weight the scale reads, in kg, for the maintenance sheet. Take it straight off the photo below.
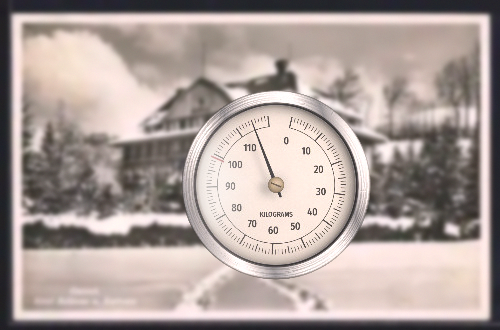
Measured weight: 115 kg
